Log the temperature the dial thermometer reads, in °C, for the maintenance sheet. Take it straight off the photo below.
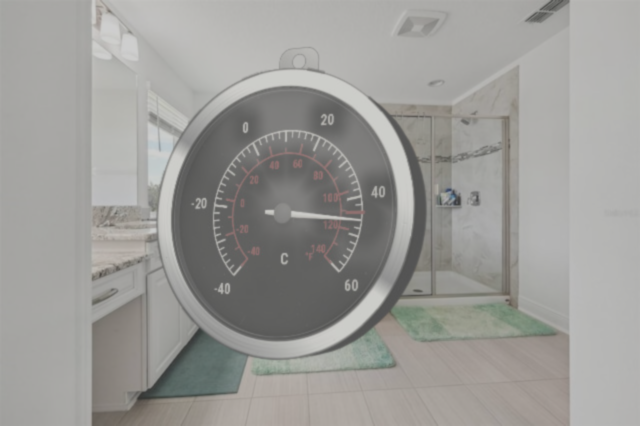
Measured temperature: 46 °C
